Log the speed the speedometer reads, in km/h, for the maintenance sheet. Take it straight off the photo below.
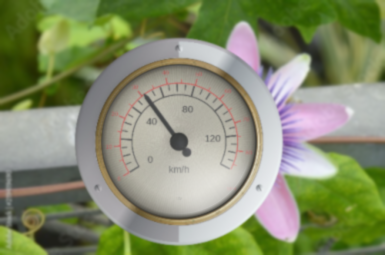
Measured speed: 50 km/h
